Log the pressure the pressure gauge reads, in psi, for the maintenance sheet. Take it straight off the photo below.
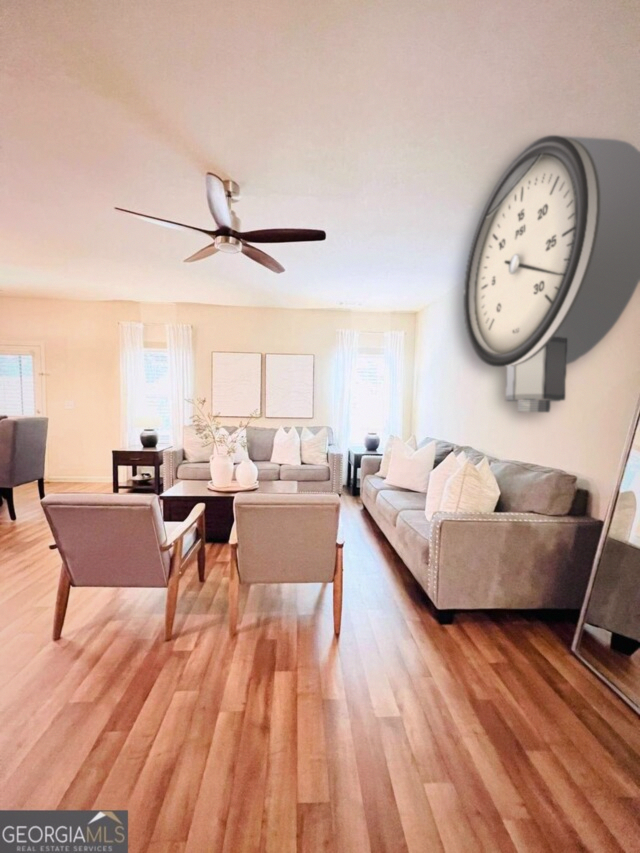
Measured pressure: 28 psi
